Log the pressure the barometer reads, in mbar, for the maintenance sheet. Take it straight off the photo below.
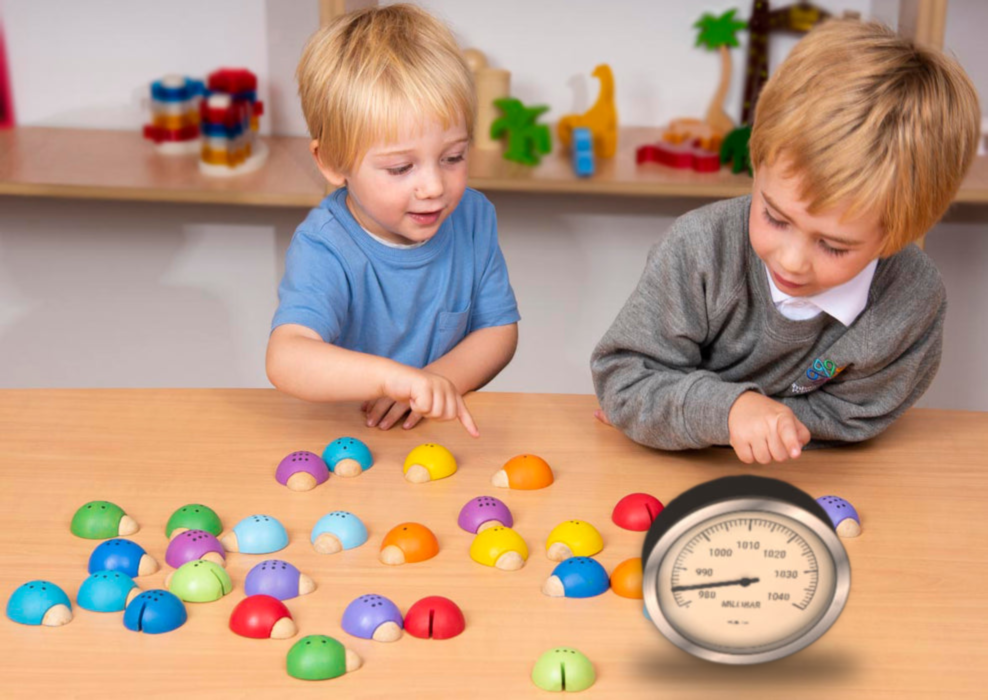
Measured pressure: 985 mbar
